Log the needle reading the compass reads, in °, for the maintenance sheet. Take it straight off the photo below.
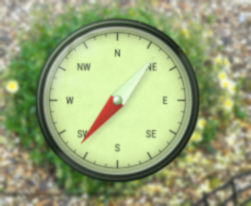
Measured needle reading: 220 °
